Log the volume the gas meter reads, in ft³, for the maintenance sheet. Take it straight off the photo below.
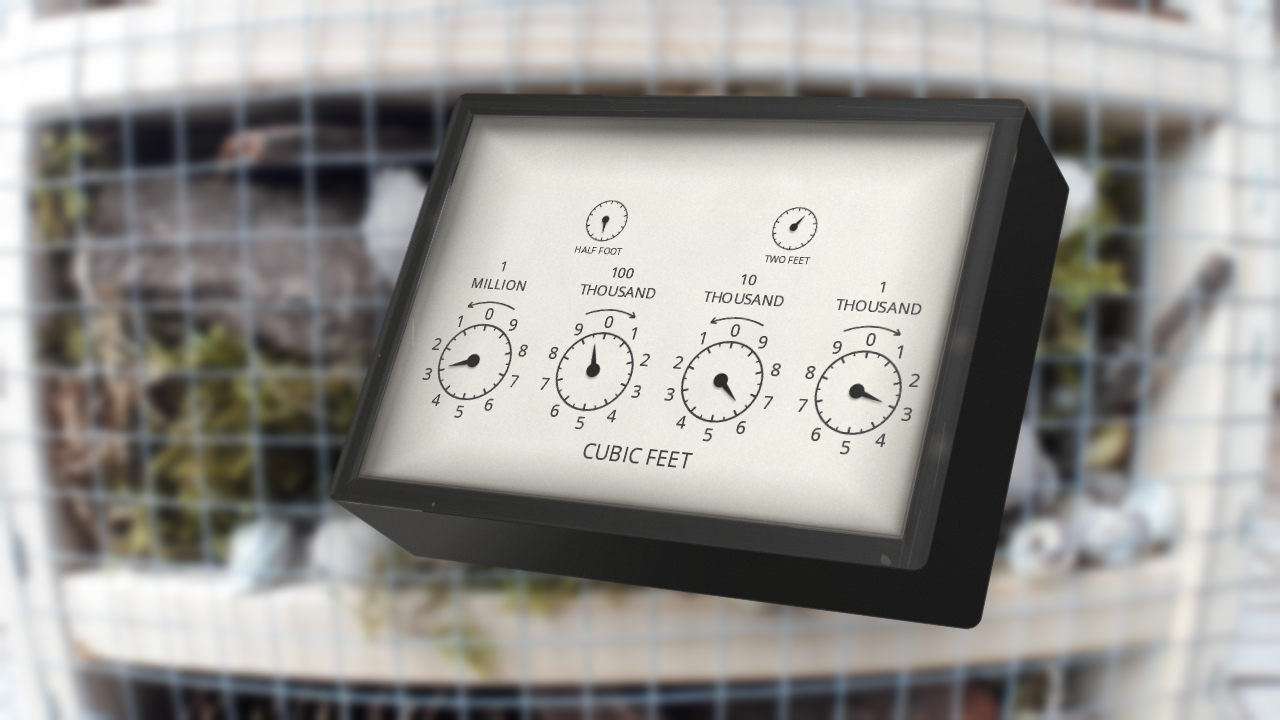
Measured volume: 296300 ft³
